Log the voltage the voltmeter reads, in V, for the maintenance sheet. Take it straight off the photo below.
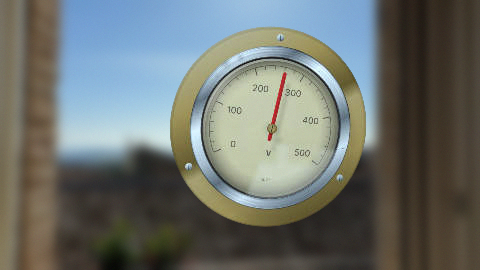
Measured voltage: 260 V
